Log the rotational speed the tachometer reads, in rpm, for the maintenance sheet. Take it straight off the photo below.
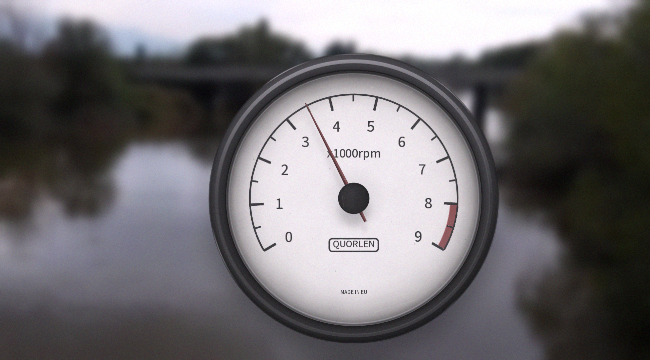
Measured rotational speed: 3500 rpm
